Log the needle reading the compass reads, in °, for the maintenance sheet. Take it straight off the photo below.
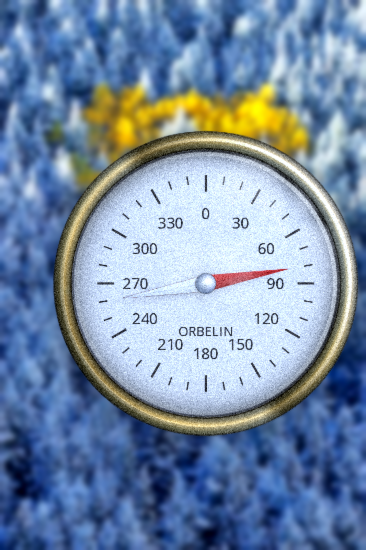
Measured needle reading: 80 °
